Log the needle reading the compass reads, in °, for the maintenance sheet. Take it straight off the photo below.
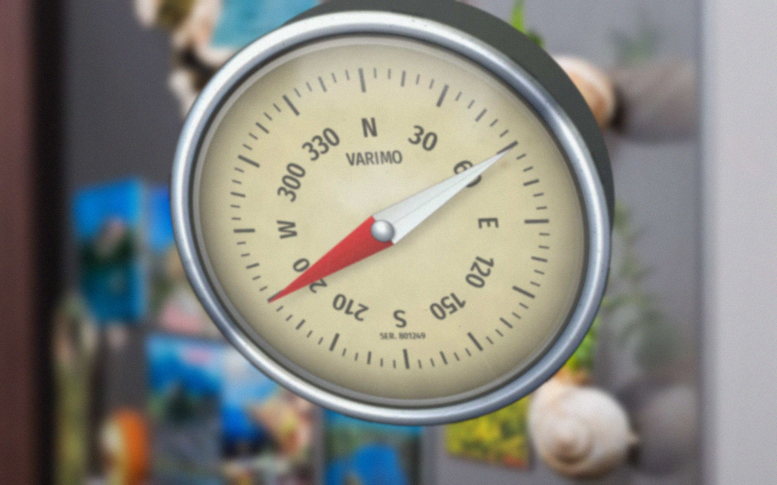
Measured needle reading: 240 °
